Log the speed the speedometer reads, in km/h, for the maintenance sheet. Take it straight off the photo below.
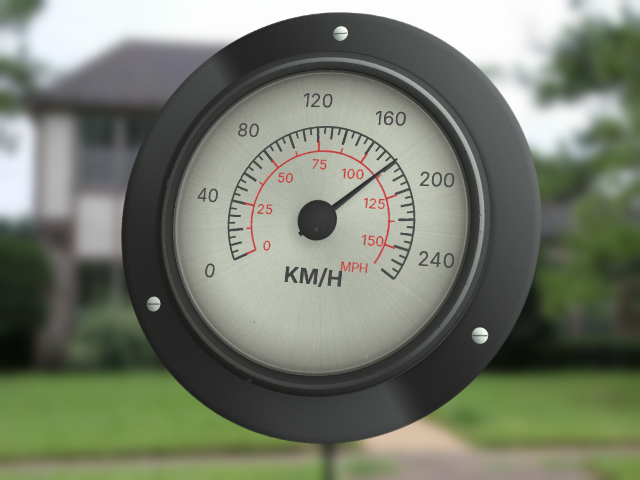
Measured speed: 180 km/h
